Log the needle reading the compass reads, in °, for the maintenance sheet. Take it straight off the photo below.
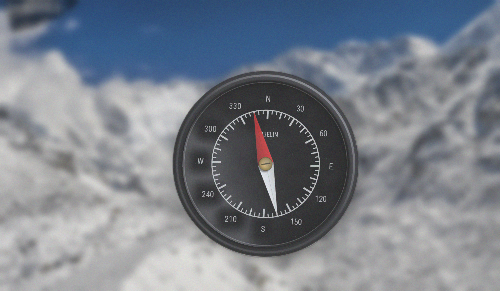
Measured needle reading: 345 °
